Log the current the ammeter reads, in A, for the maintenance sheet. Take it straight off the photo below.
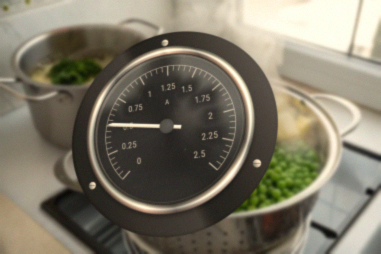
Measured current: 0.5 A
